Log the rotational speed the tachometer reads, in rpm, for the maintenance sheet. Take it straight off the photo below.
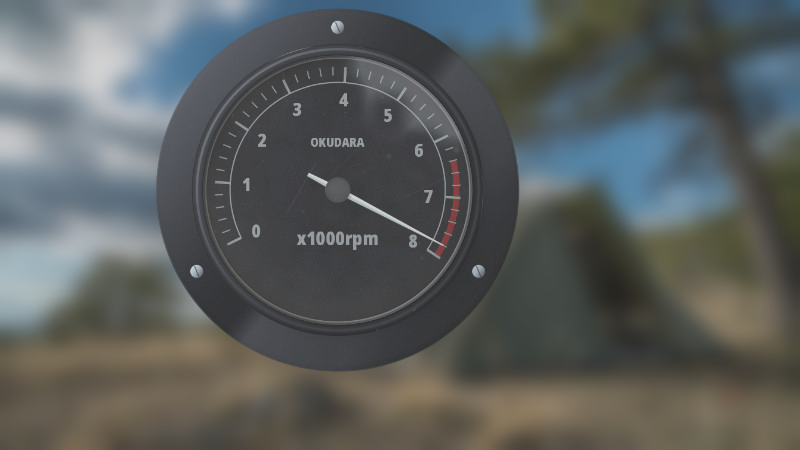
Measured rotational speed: 7800 rpm
